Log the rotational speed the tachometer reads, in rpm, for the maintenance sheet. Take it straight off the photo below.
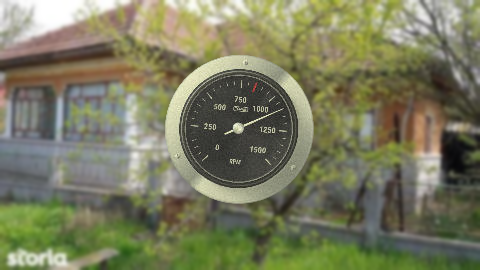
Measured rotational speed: 1100 rpm
